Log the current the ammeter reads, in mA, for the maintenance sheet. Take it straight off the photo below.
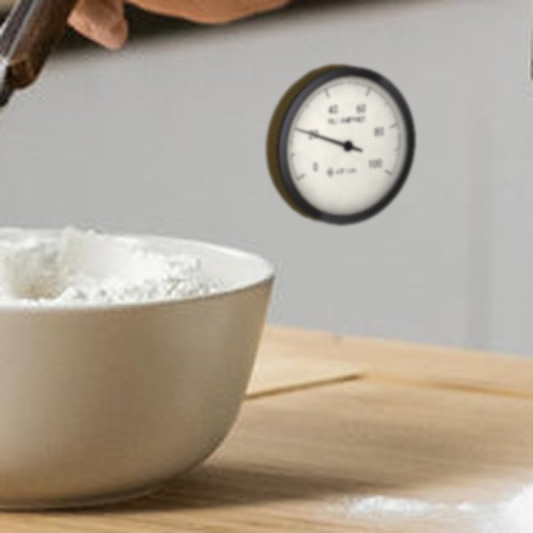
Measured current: 20 mA
